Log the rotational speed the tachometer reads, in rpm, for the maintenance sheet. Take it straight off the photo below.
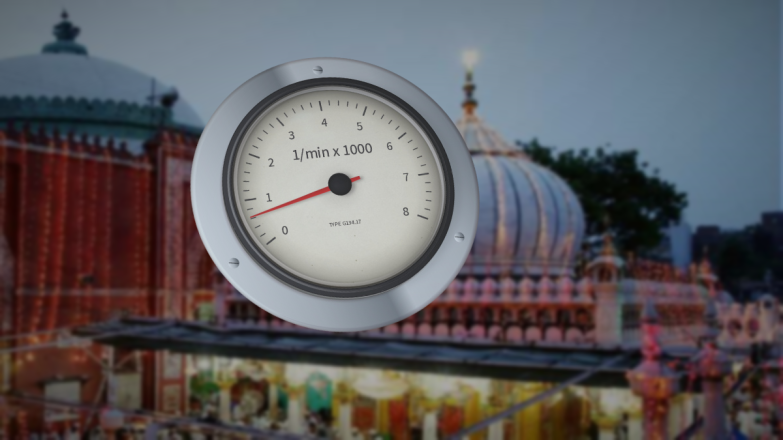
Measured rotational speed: 600 rpm
